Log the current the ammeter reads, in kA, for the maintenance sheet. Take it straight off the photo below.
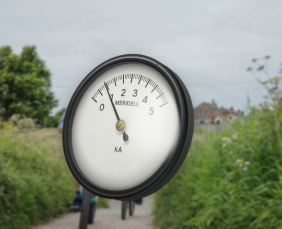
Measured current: 1 kA
